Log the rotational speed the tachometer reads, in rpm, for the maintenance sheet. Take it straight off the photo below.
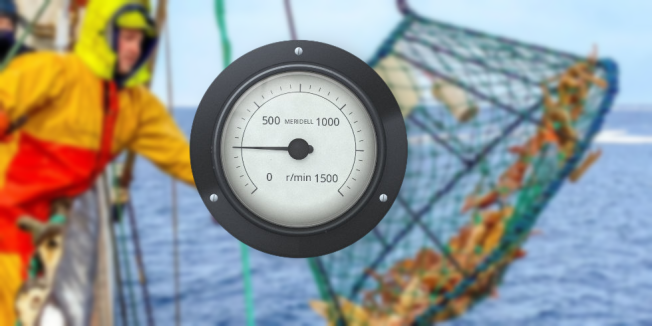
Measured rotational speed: 250 rpm
